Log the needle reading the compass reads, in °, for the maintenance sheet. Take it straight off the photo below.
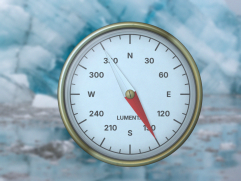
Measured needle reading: 150 °
